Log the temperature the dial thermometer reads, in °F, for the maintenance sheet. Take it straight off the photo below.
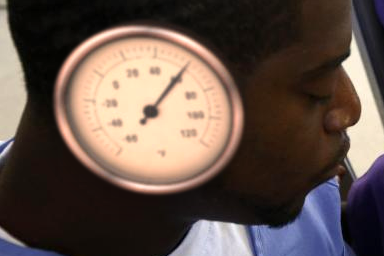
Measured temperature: 60 °F
